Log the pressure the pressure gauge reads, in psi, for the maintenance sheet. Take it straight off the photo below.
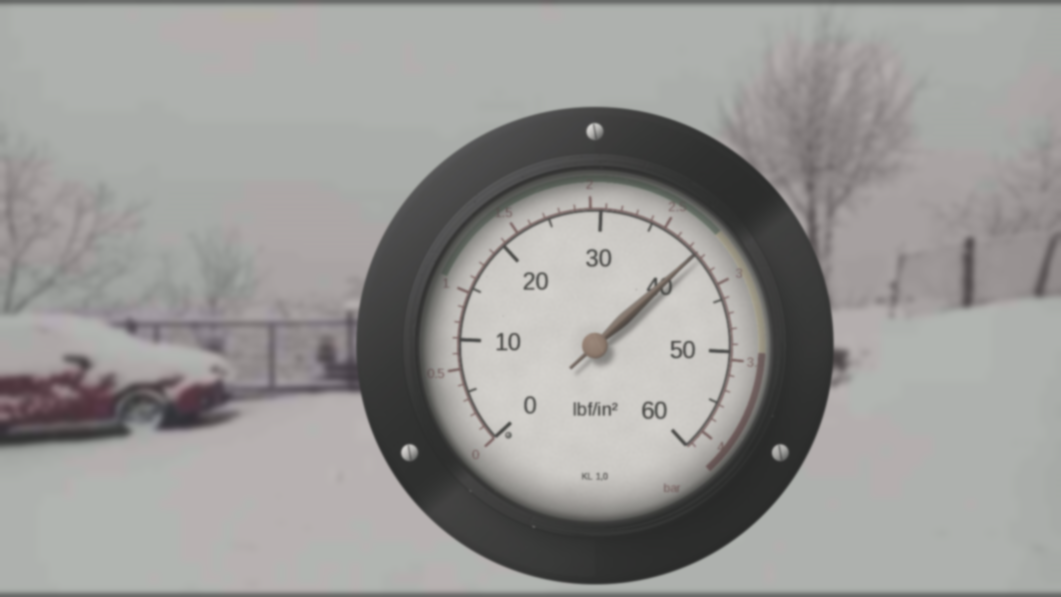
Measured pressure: 40 psi
